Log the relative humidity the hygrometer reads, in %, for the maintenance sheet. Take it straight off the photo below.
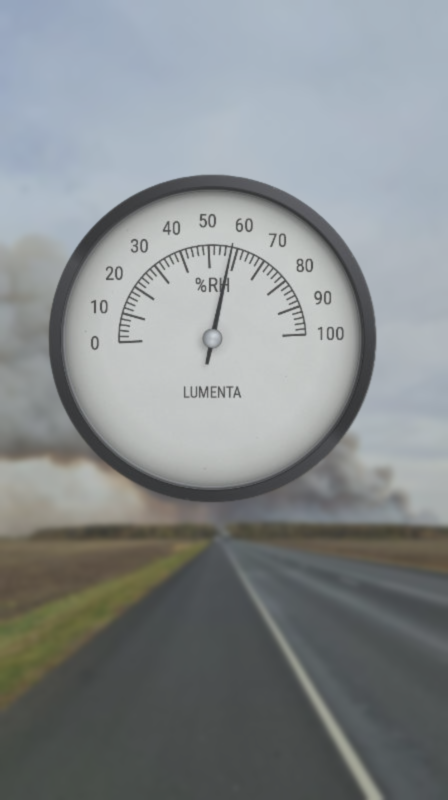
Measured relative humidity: 58 %
